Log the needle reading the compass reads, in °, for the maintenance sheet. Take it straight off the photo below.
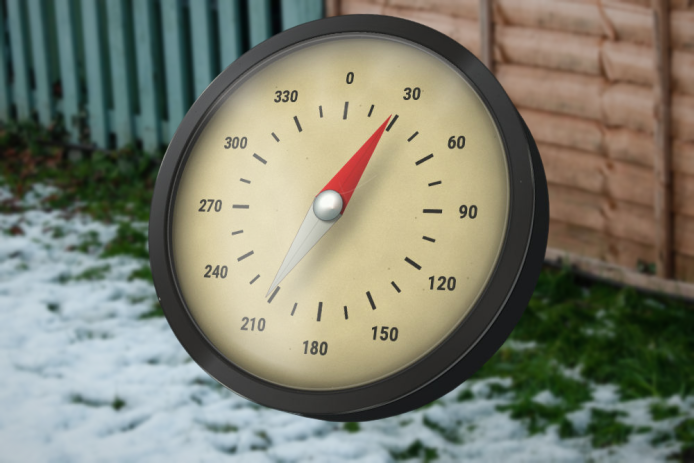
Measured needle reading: 30 °
